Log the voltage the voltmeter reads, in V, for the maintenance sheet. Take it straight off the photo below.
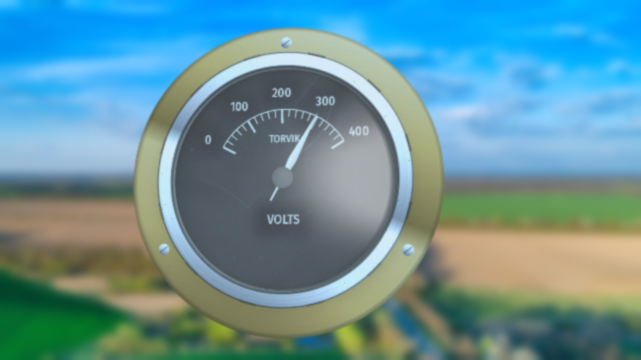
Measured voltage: 300 V
